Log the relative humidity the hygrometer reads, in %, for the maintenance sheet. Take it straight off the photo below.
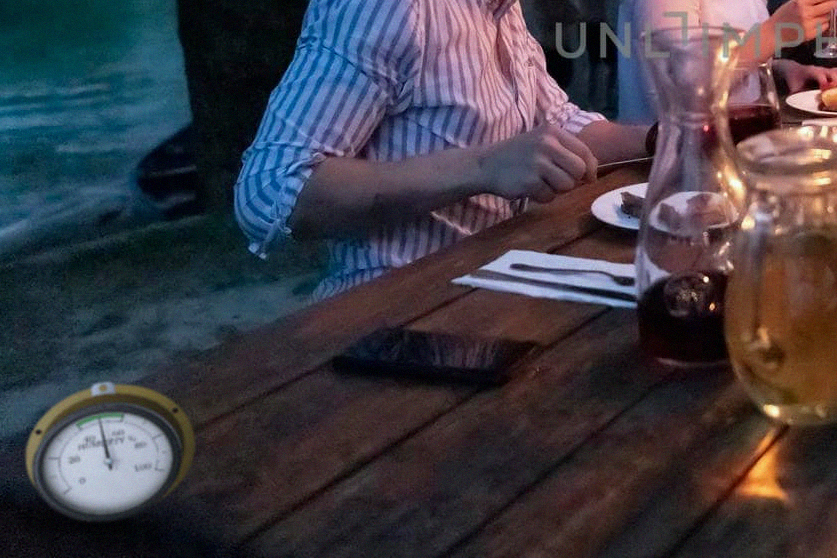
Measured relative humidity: 50 %
